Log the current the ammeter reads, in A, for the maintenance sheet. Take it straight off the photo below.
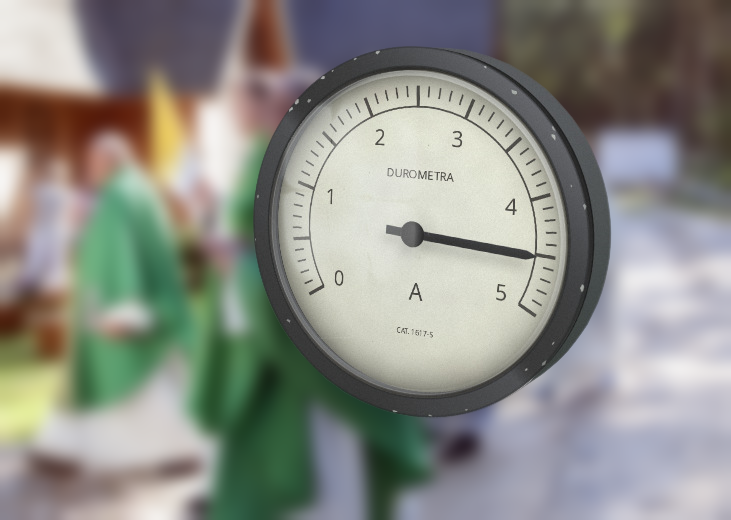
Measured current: 4.5 A
